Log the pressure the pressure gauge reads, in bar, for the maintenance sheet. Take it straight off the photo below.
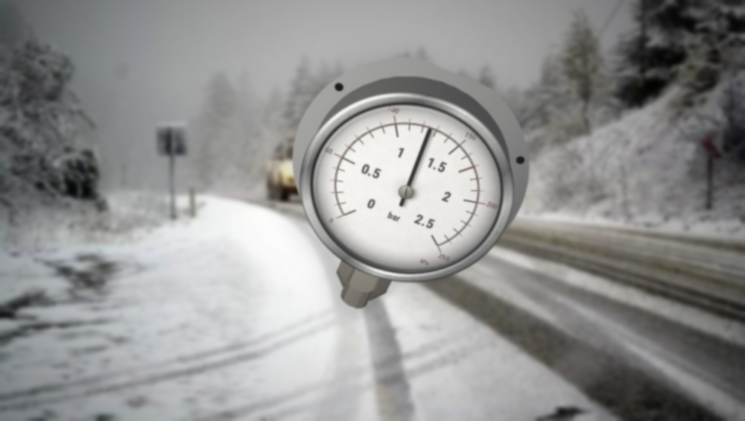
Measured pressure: 1.25 bar
